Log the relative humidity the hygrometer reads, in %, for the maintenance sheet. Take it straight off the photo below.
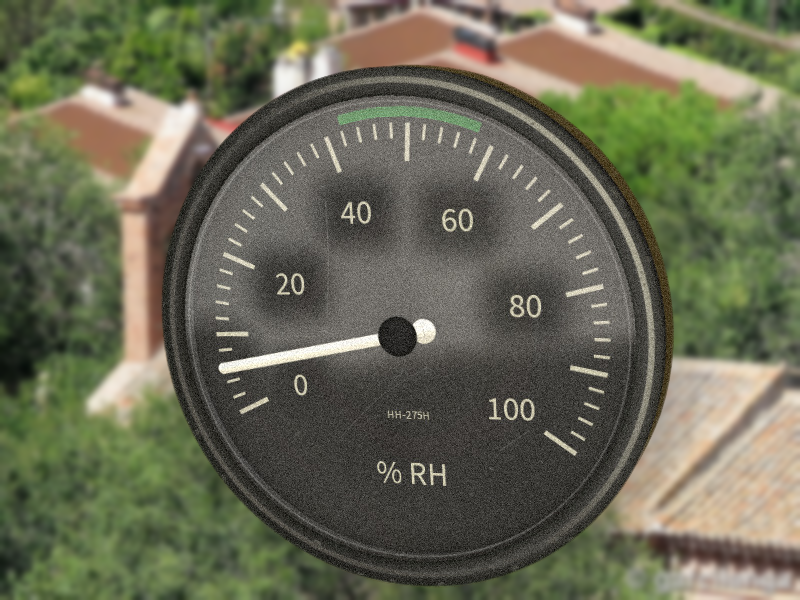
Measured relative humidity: 6 %
